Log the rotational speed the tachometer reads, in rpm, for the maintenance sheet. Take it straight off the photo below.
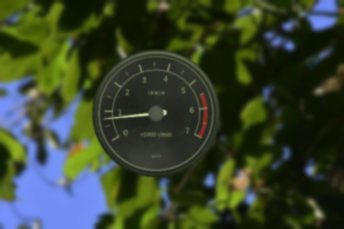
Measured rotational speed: 750 rpm
